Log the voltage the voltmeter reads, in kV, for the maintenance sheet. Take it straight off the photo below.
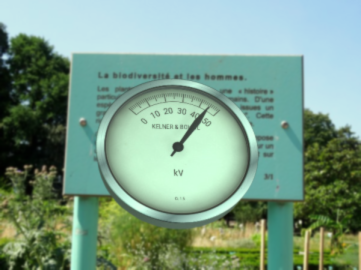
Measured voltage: 45 kV
